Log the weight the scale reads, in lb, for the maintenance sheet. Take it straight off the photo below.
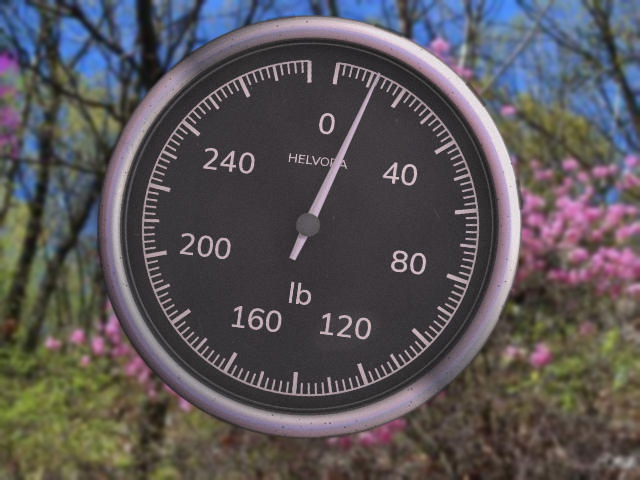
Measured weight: 12 lb
